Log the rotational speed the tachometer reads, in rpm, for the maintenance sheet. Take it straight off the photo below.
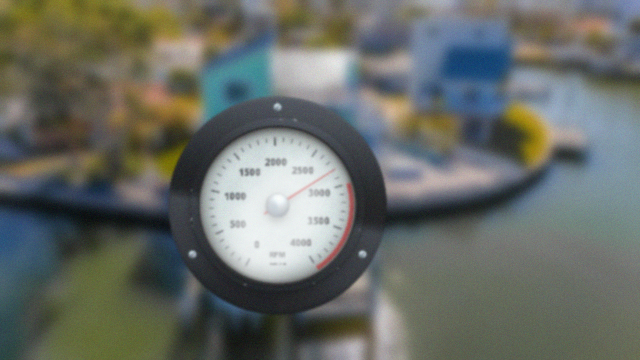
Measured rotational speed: 2800 rpm
